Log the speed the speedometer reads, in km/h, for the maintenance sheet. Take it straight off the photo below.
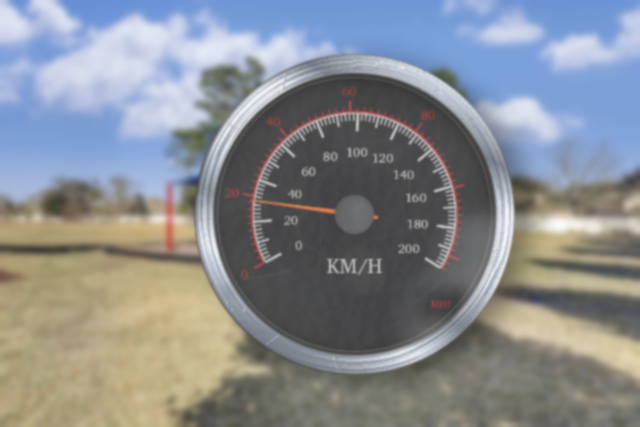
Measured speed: 30 km/h
